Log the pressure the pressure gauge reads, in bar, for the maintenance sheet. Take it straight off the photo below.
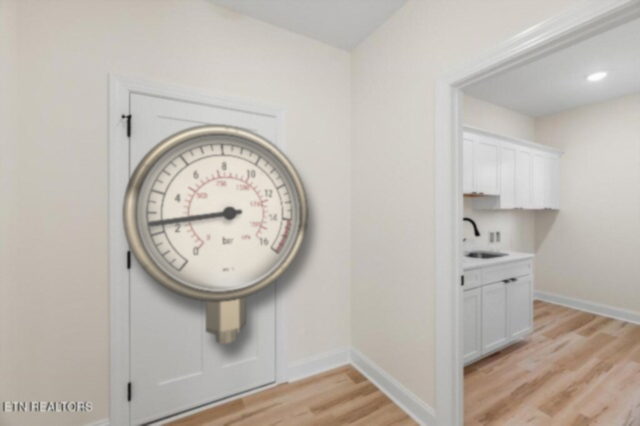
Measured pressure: 2.5 bar
